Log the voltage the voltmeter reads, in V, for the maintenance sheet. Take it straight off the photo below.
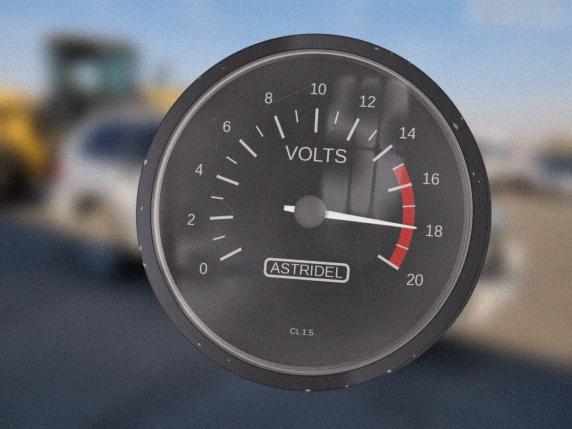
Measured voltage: 18 V
